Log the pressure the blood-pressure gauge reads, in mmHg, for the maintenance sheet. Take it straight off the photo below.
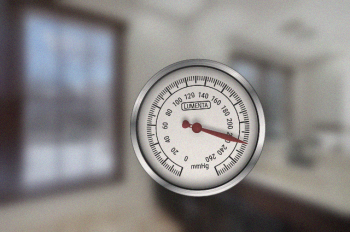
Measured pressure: 220 mmHg
